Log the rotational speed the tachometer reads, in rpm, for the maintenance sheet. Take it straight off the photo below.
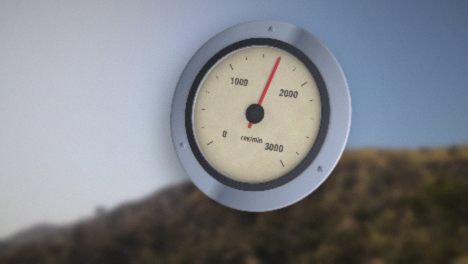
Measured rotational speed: 1600 rpm
